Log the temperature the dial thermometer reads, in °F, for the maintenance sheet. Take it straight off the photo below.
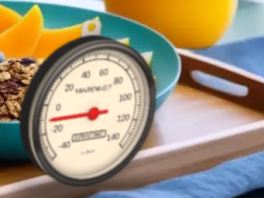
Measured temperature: -10 °F
